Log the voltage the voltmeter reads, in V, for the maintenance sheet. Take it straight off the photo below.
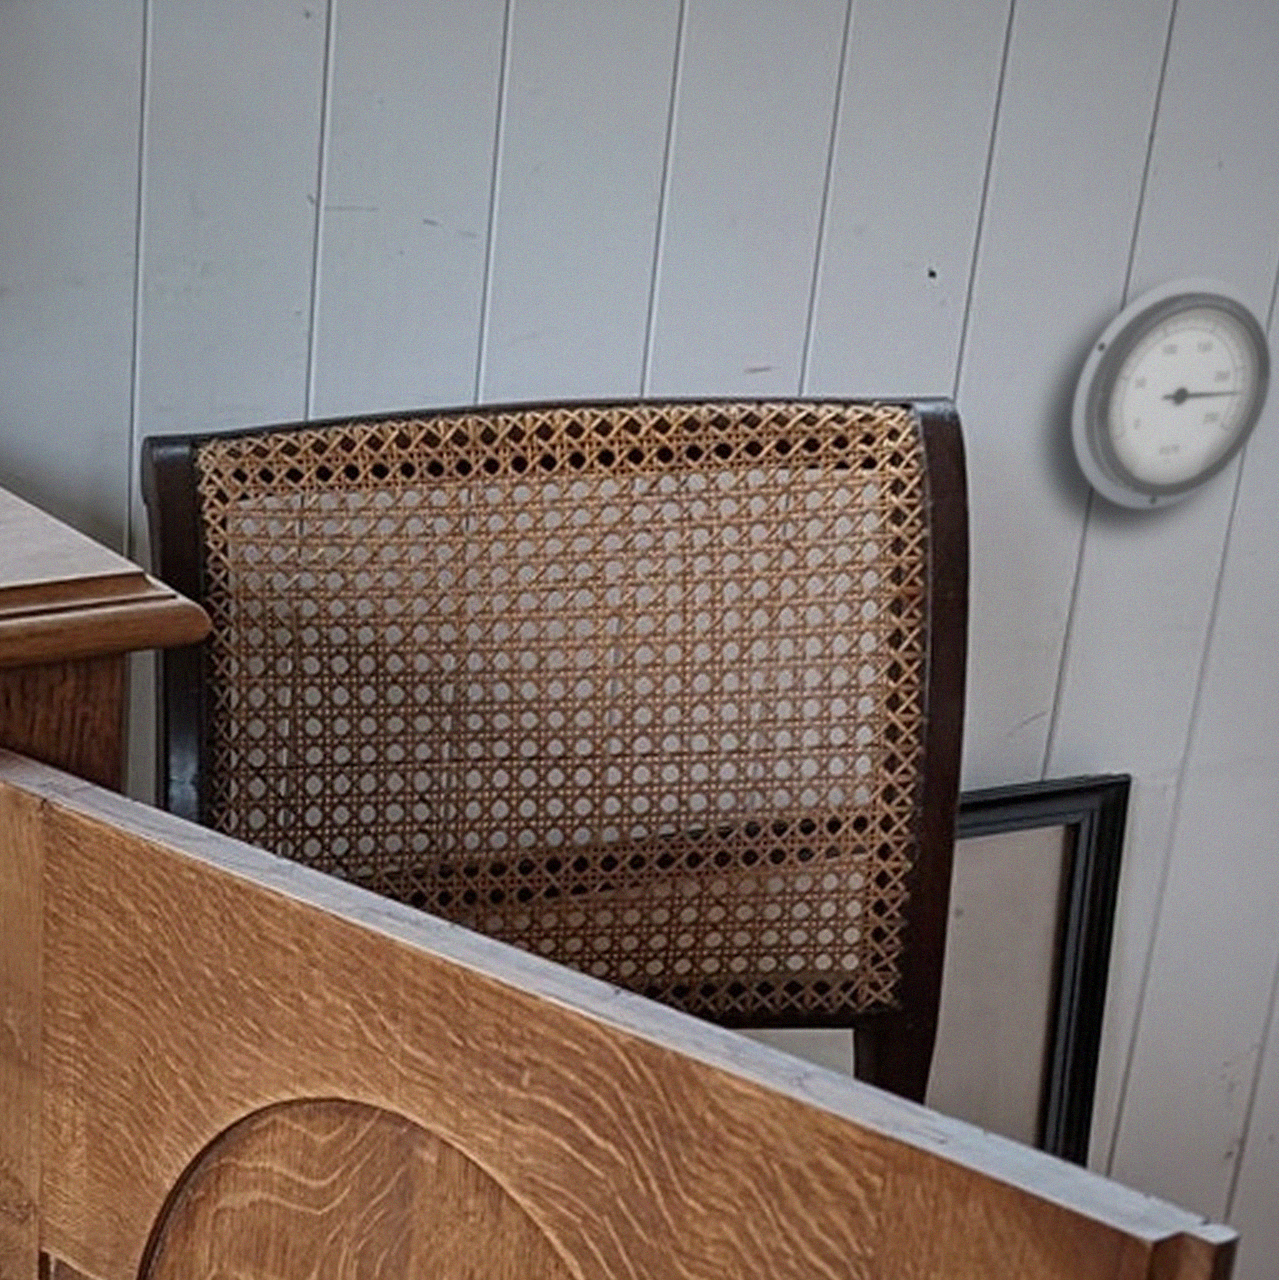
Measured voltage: 220 V
